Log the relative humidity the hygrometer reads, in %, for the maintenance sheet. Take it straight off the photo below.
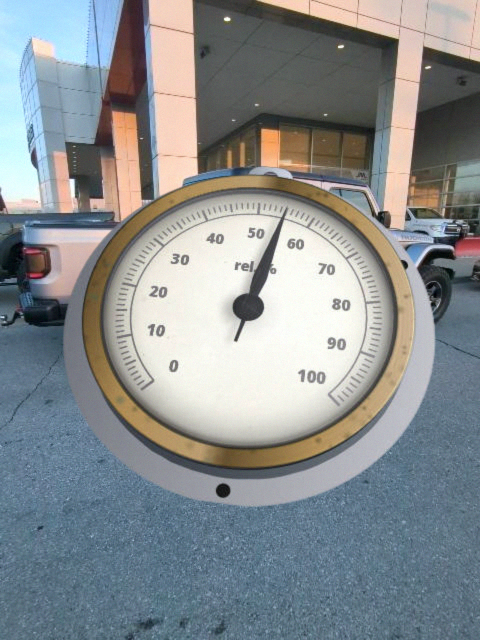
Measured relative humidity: 55 %
